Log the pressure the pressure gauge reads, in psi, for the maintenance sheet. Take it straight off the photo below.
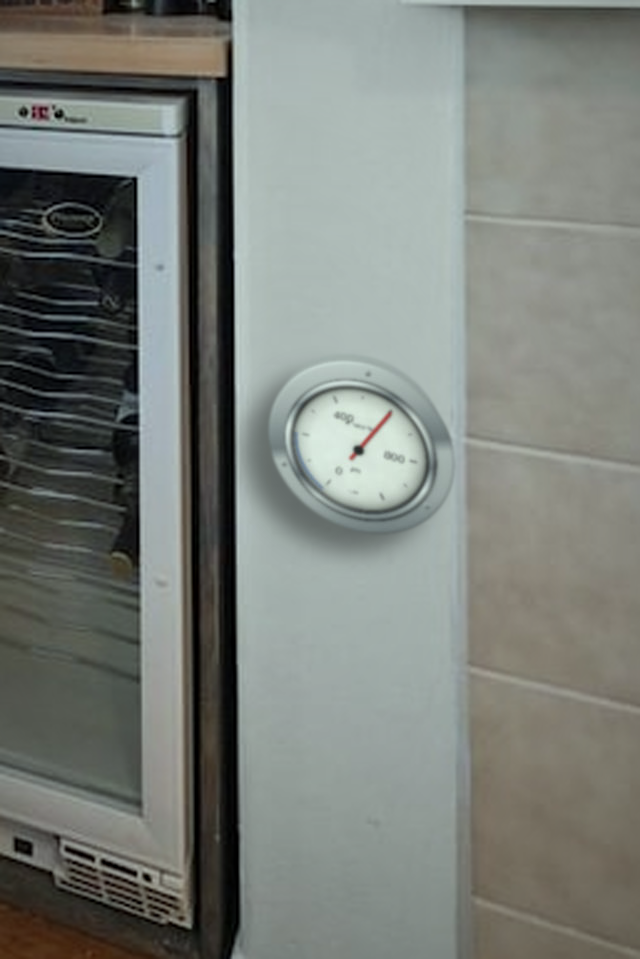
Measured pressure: 600 psi
